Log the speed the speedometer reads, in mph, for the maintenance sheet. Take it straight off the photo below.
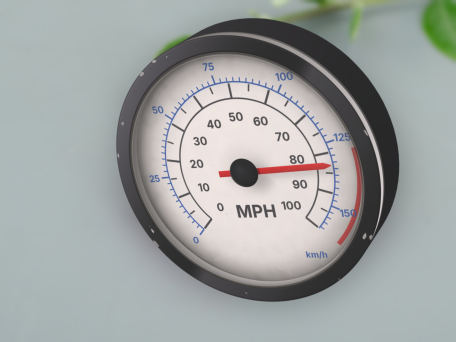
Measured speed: 82.5 mph
